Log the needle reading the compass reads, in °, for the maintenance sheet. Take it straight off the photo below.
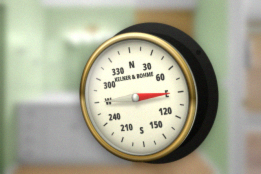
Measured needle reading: 90 °
